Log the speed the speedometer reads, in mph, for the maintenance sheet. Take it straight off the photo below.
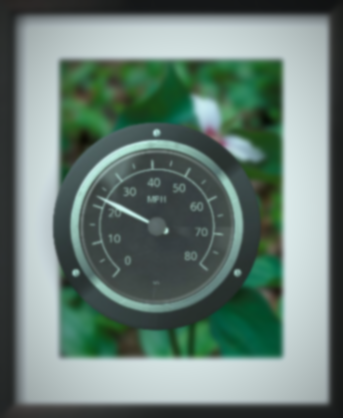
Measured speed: 22.5 mph
